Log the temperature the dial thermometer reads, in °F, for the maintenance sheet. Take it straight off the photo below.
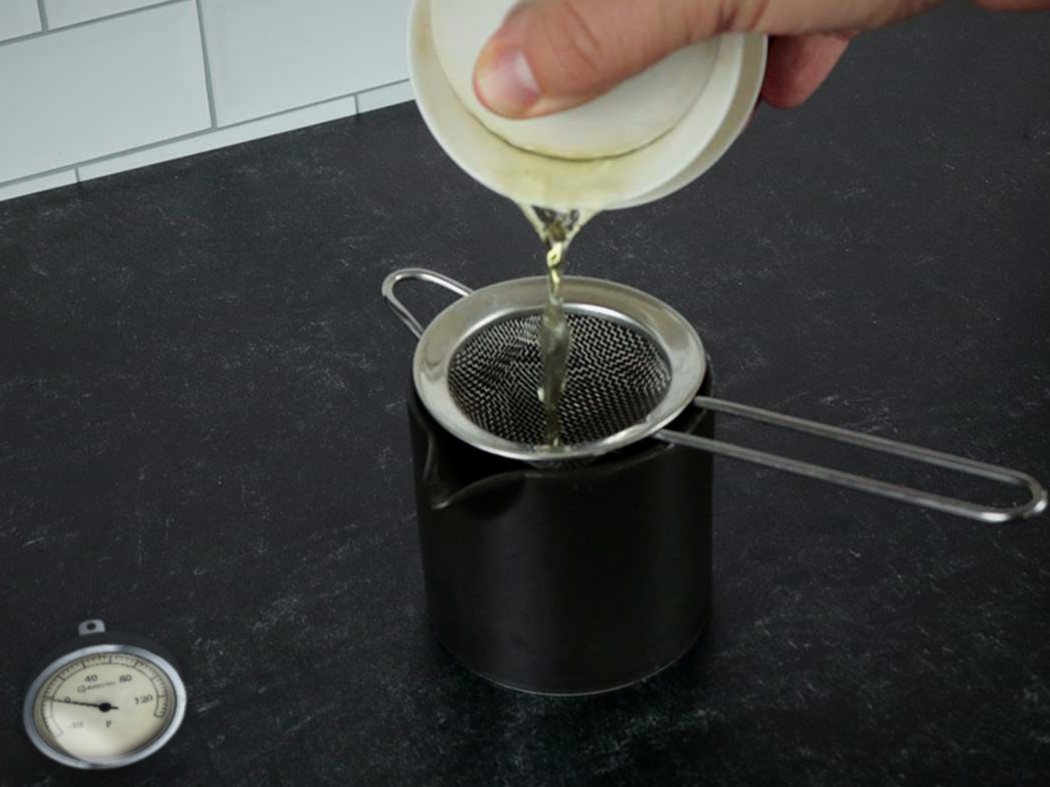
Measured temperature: 0 °F
